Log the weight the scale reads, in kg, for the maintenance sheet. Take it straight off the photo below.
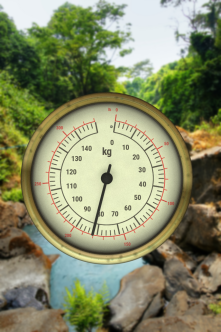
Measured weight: 82 kg
